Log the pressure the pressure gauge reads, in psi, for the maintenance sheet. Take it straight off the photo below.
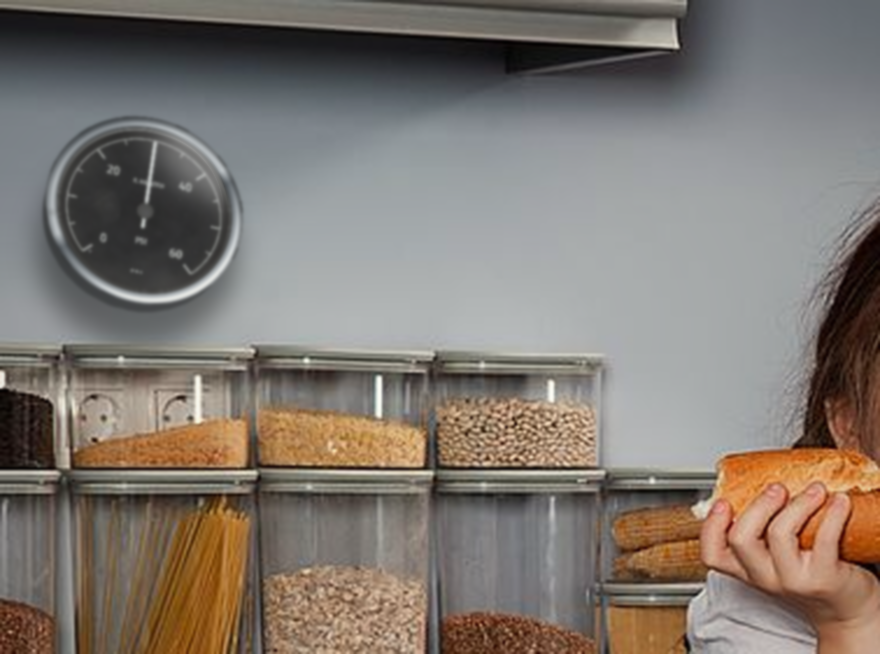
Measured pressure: 30 psi
